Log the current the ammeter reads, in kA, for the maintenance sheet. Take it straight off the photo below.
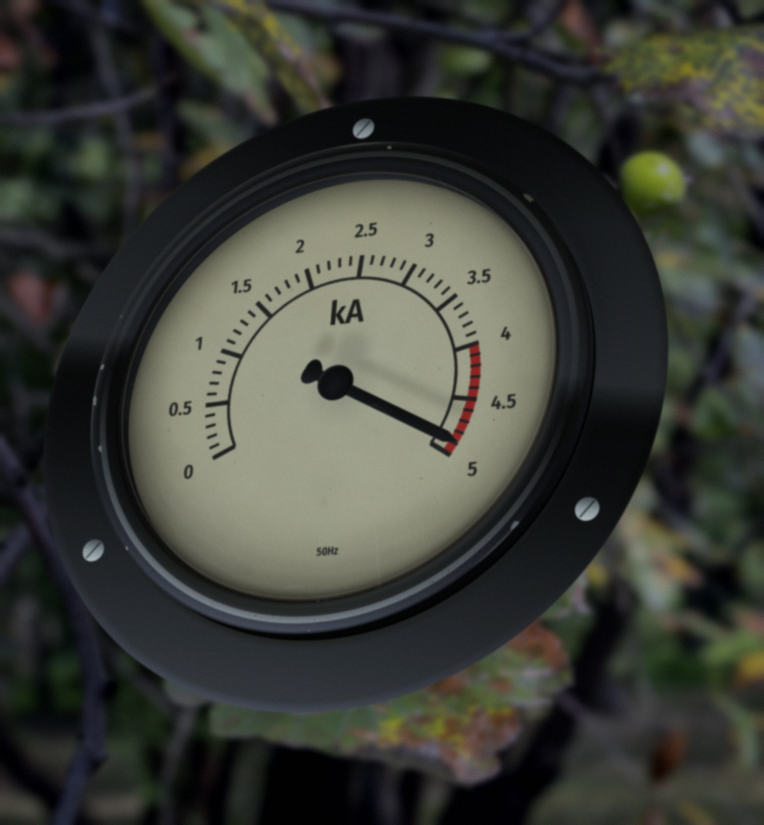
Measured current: 4.9 kA
